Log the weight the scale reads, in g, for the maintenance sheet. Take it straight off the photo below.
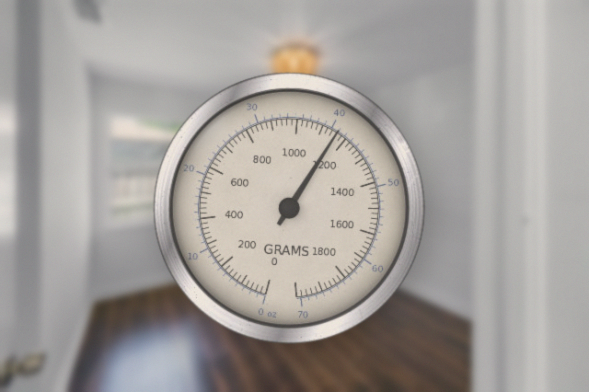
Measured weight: 1160 g
